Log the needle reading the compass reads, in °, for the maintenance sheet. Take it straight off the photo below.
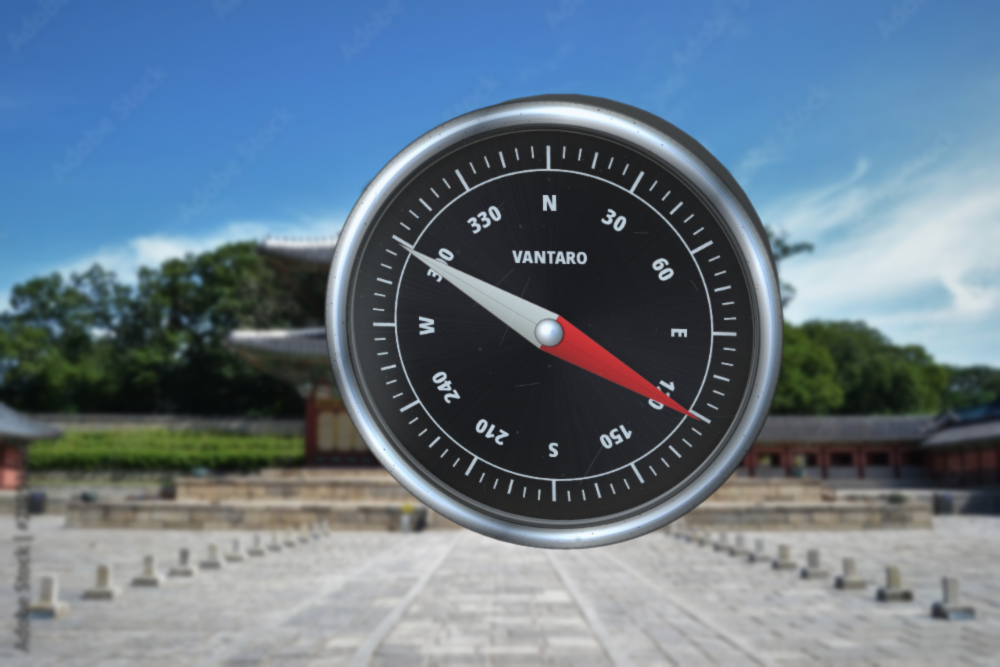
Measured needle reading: 120 °
